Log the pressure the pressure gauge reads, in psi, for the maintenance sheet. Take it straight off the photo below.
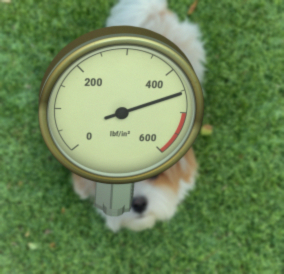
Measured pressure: 450 psi
